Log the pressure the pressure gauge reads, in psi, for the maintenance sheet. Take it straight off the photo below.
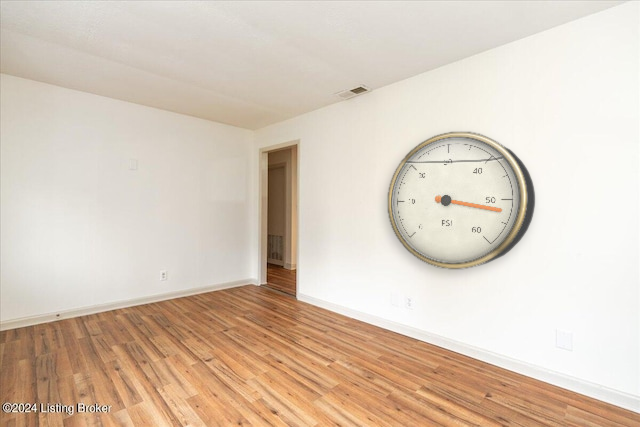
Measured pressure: 52.5 psi
